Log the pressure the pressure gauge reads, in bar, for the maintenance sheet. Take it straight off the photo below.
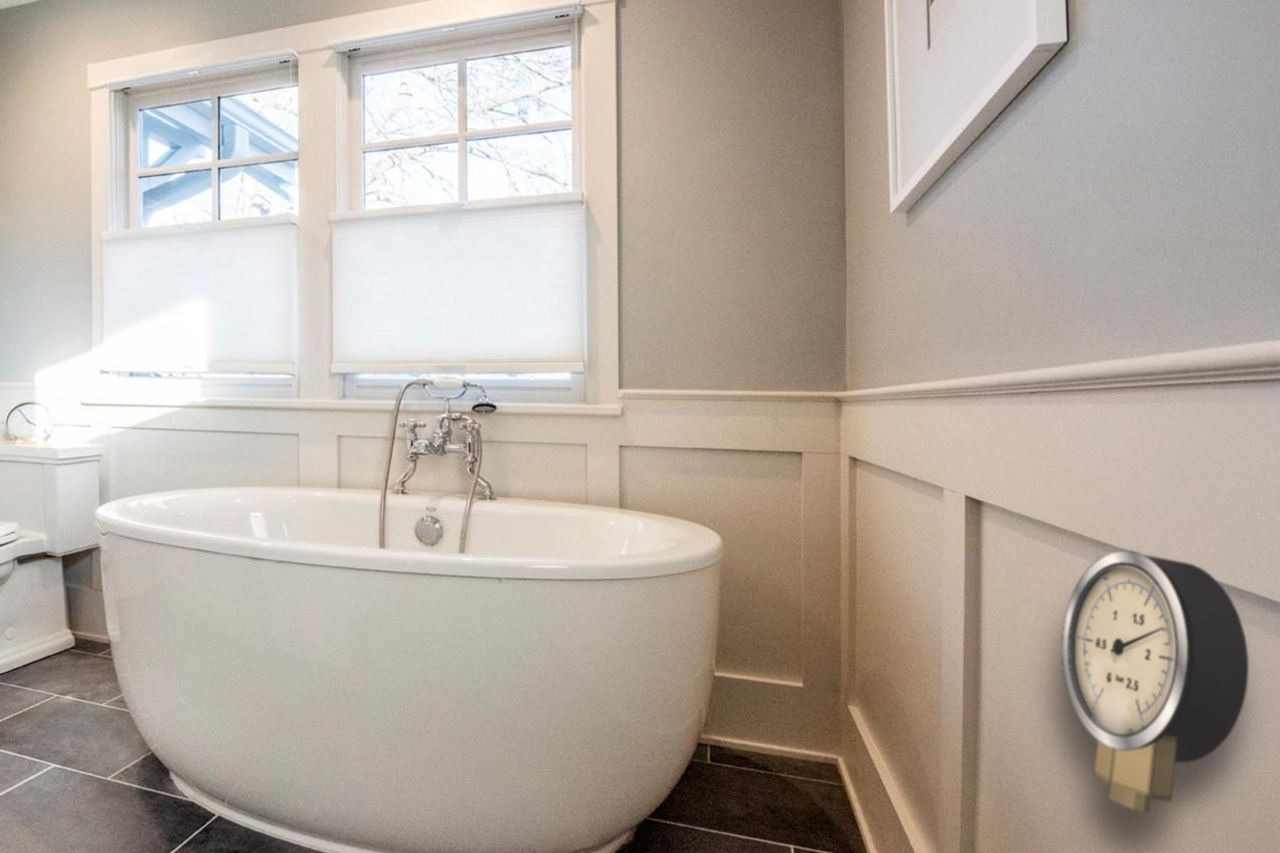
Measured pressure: 1.8 bar
